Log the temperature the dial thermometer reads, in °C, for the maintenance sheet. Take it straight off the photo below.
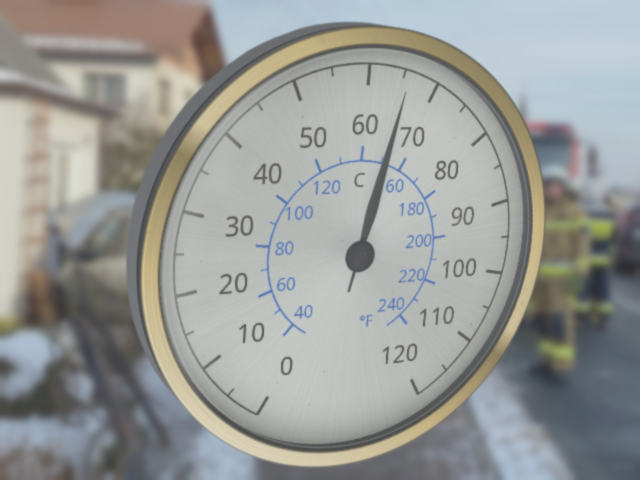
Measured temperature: 65 °C
